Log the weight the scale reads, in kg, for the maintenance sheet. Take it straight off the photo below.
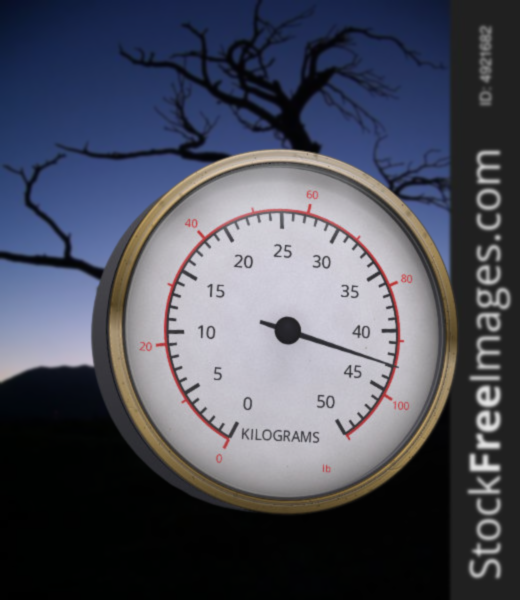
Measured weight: 43 kg
